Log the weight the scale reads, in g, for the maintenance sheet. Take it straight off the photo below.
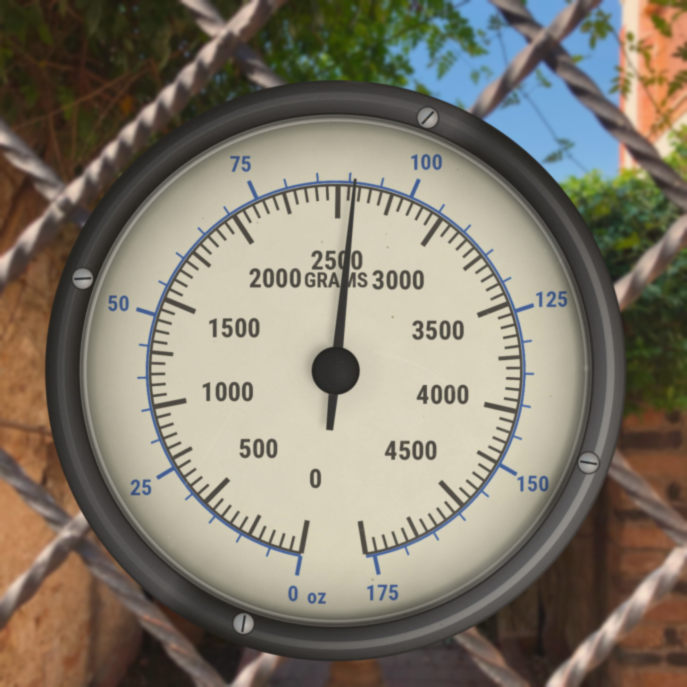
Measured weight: 2575 g
